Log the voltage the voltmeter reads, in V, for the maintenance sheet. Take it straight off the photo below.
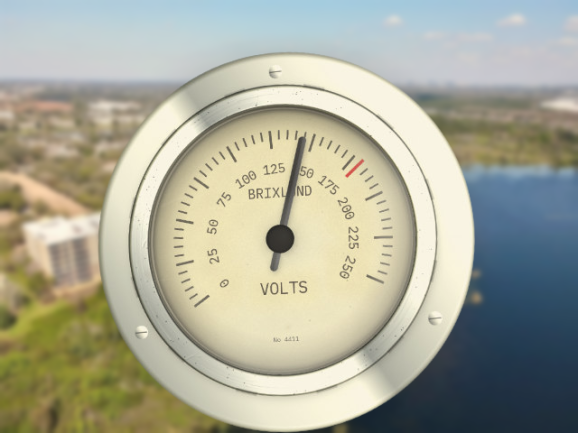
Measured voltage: 145 V
